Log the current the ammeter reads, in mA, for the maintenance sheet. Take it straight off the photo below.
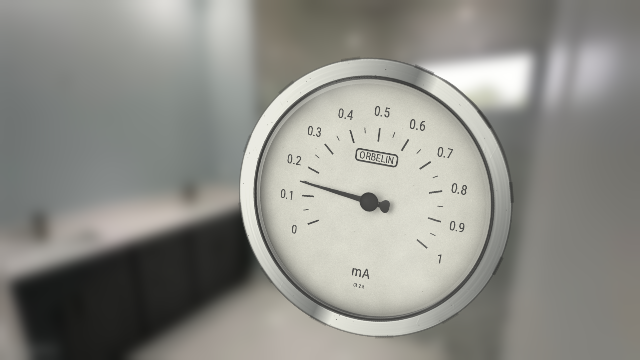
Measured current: 0.15 mA
